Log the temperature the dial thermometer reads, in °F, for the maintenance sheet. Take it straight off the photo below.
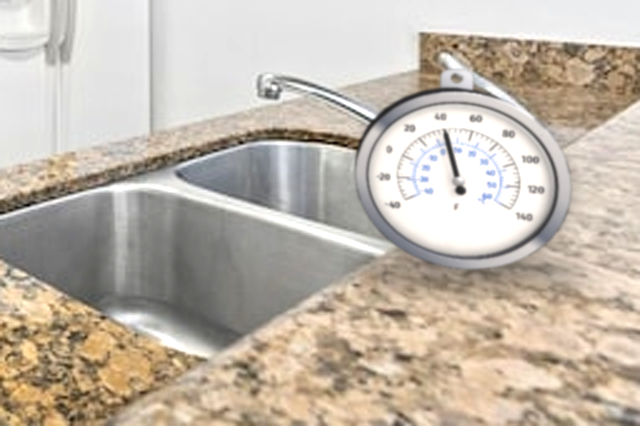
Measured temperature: 40 °F
